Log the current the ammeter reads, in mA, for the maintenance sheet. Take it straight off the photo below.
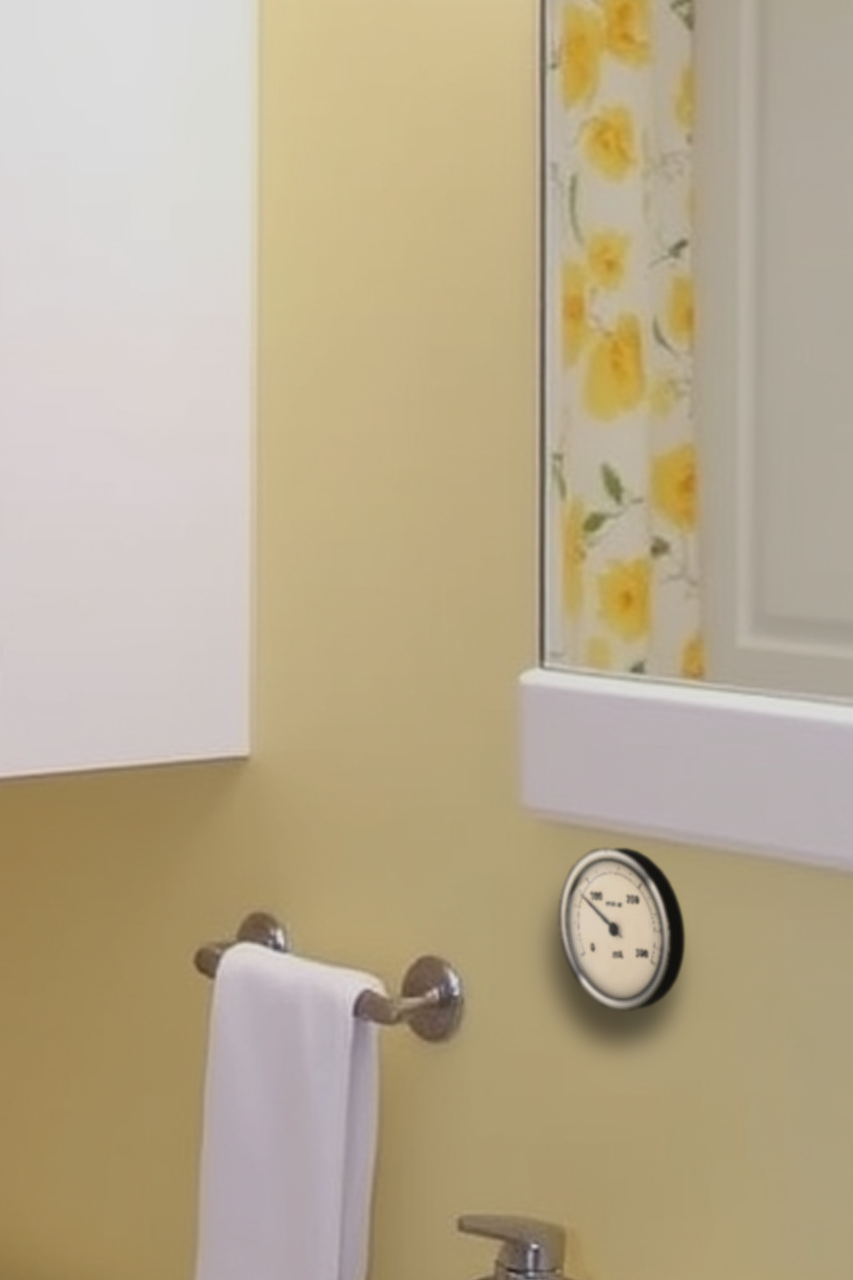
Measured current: 80 mA
